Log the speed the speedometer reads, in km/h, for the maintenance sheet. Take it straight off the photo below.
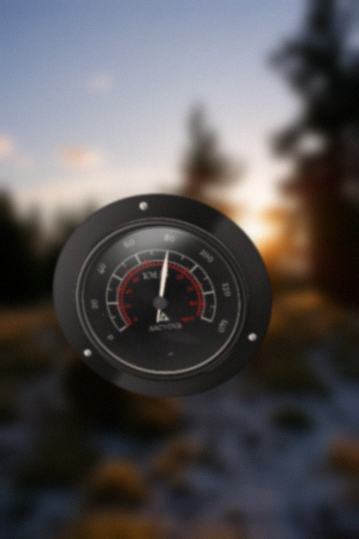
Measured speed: 80 km/h
